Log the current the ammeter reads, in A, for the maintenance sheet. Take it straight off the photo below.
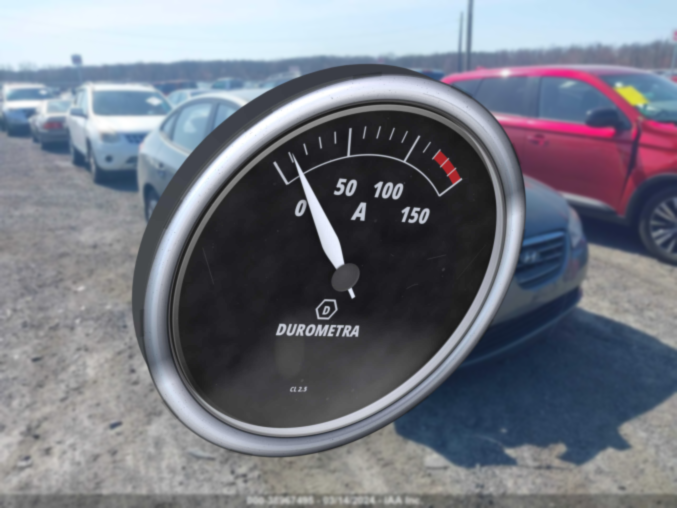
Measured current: 10 A
